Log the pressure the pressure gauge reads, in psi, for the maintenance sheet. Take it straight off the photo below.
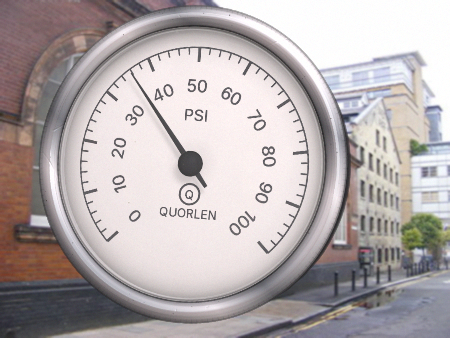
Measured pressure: 36 psi
